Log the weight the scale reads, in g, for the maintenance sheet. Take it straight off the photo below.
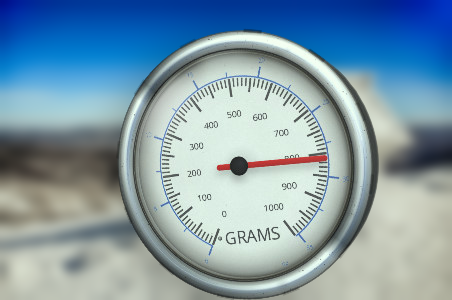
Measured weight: 810 g
